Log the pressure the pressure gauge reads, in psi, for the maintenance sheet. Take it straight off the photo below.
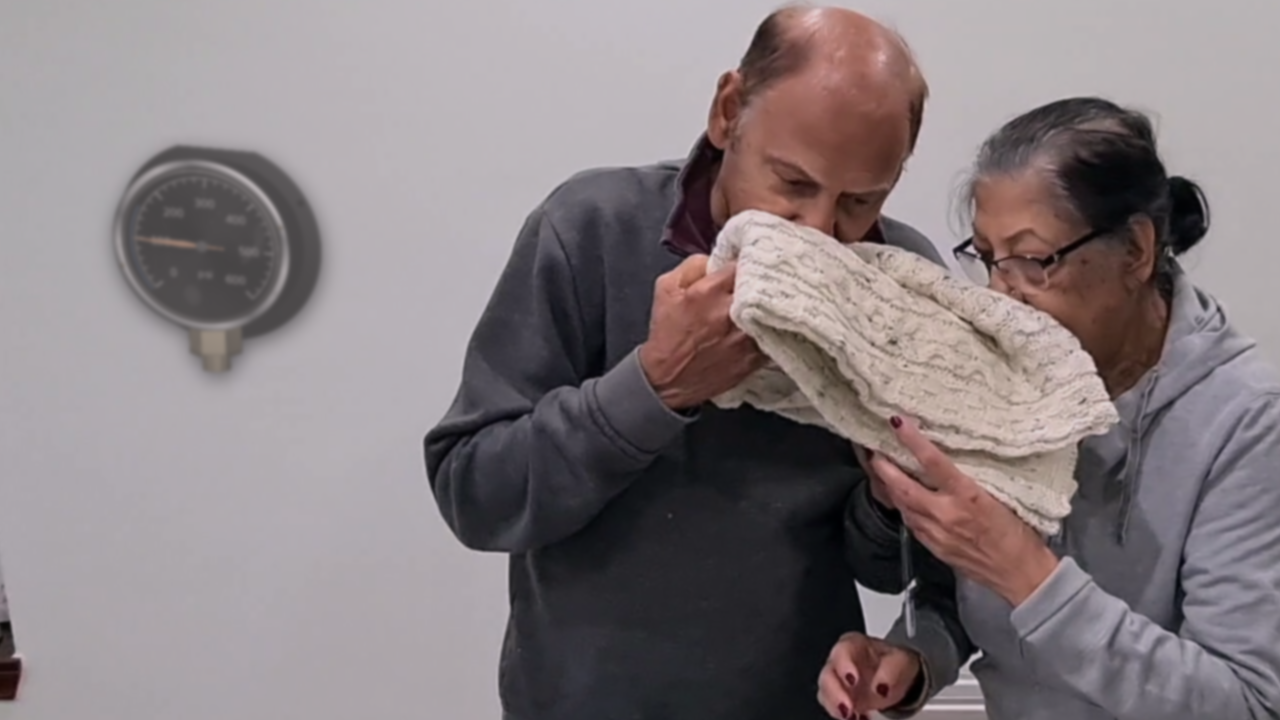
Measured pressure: 100 psi
